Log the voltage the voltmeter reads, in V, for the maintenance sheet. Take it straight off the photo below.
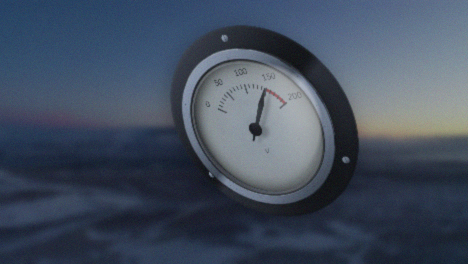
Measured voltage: 150 V
